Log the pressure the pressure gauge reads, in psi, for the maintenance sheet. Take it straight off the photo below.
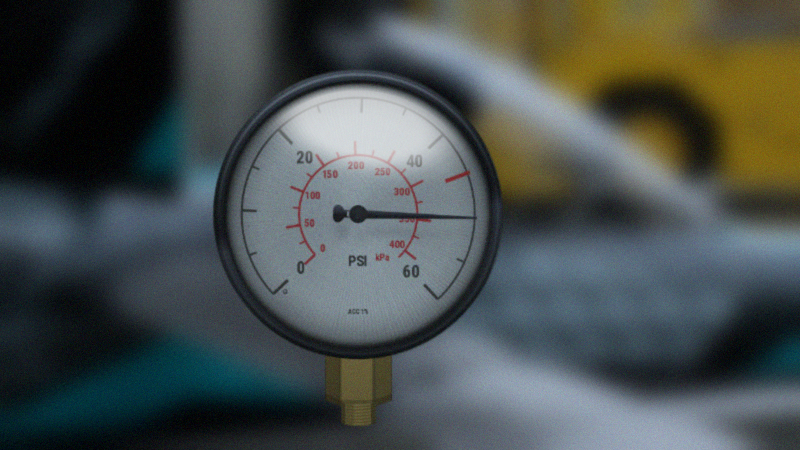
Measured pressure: 50 psi
